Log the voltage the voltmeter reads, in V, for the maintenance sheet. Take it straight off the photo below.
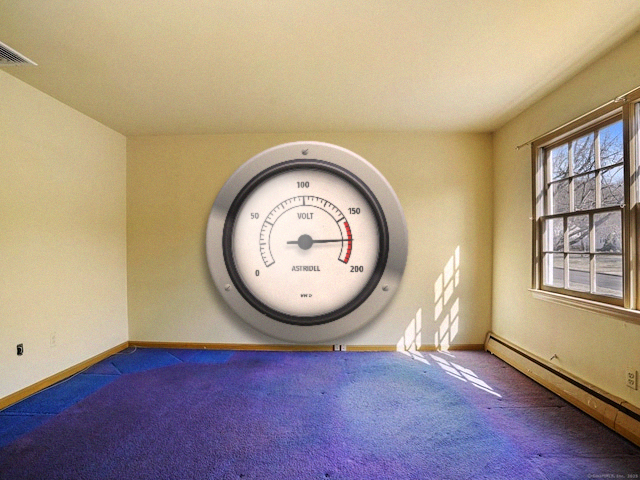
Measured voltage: 175 V
